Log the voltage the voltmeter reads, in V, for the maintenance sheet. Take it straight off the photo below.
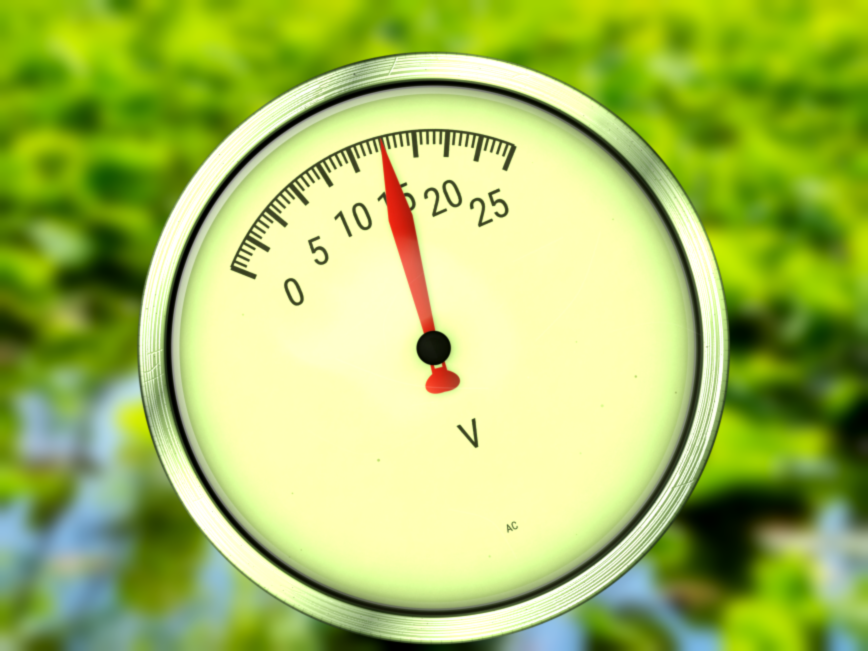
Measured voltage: 15 V
